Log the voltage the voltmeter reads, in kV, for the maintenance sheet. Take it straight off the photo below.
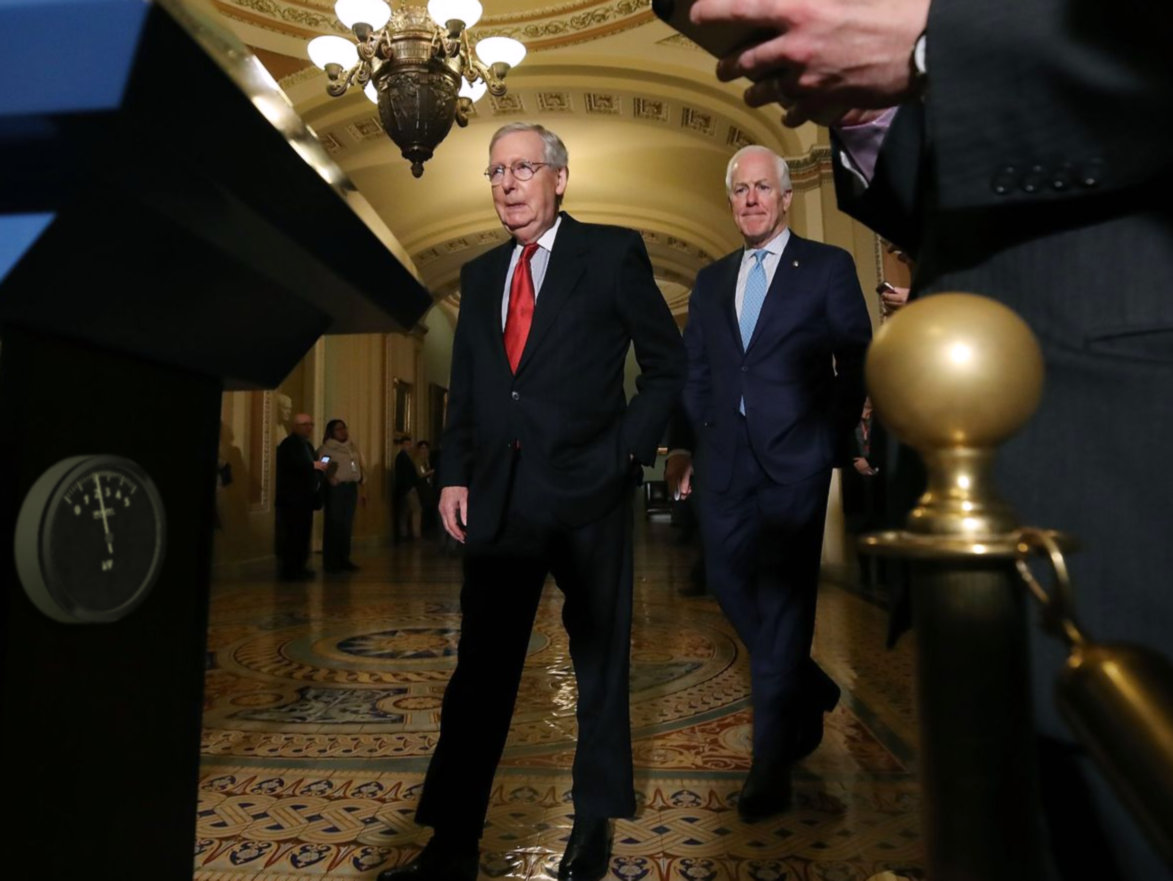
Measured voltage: 2 kV
